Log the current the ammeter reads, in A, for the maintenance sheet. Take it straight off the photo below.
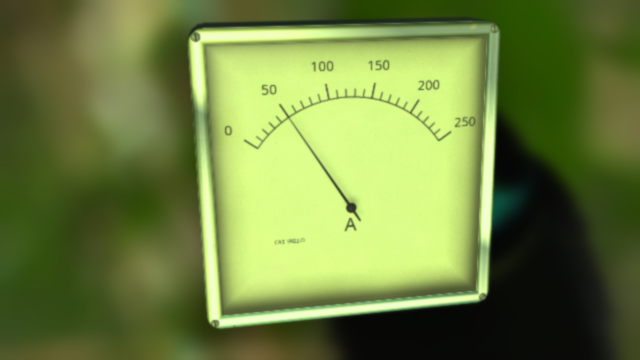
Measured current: 50 A
